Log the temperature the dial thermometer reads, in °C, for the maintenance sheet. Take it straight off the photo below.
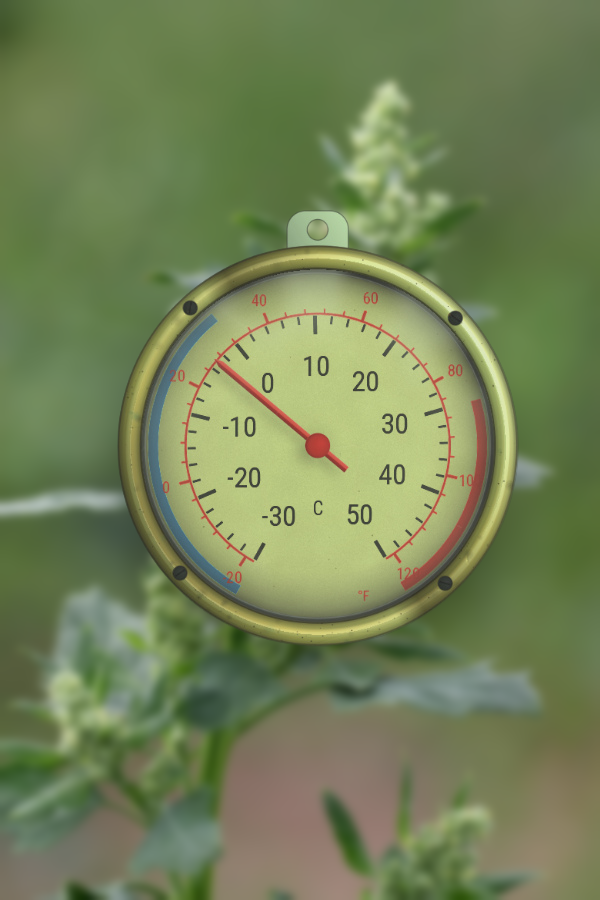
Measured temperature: -3 °C
